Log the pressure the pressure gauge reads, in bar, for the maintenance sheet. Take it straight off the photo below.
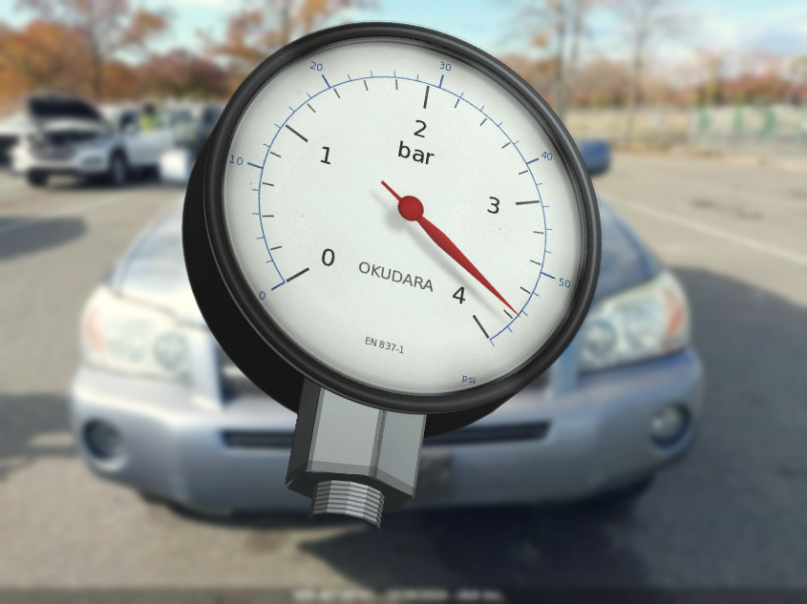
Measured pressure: 3.8 bar
